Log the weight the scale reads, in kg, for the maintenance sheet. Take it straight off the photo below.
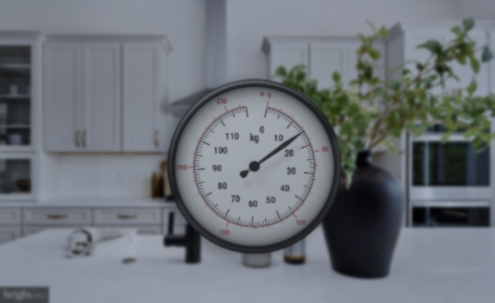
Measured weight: 15 kg
